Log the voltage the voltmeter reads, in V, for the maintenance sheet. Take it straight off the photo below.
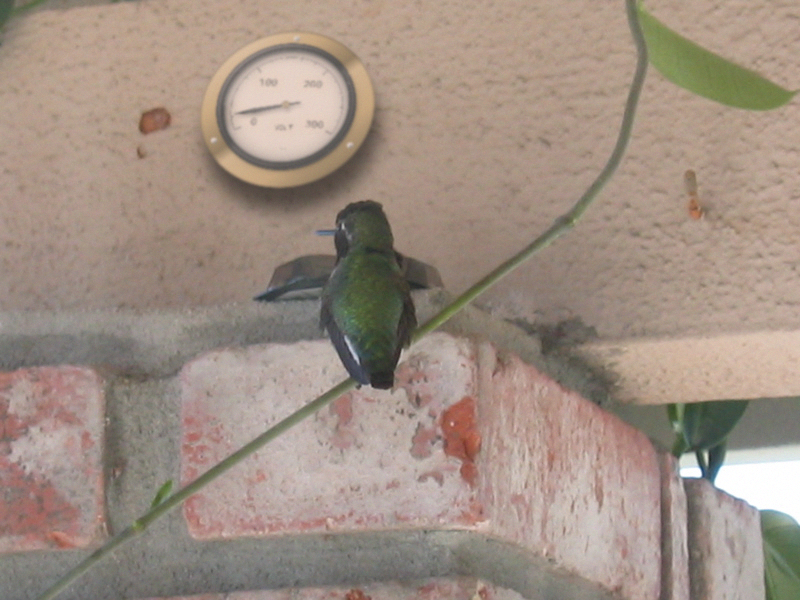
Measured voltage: 20 V
